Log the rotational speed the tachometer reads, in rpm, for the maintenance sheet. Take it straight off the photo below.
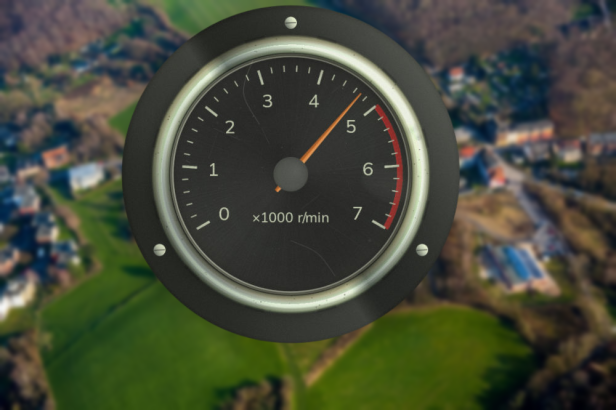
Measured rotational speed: 4700 rpm
